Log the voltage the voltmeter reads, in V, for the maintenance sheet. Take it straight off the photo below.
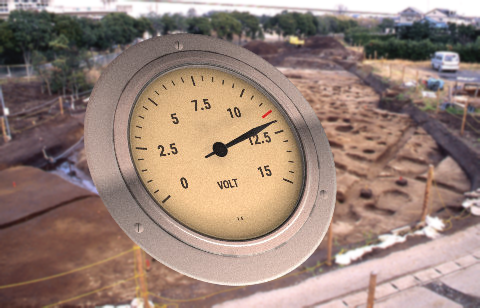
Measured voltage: 12 V
